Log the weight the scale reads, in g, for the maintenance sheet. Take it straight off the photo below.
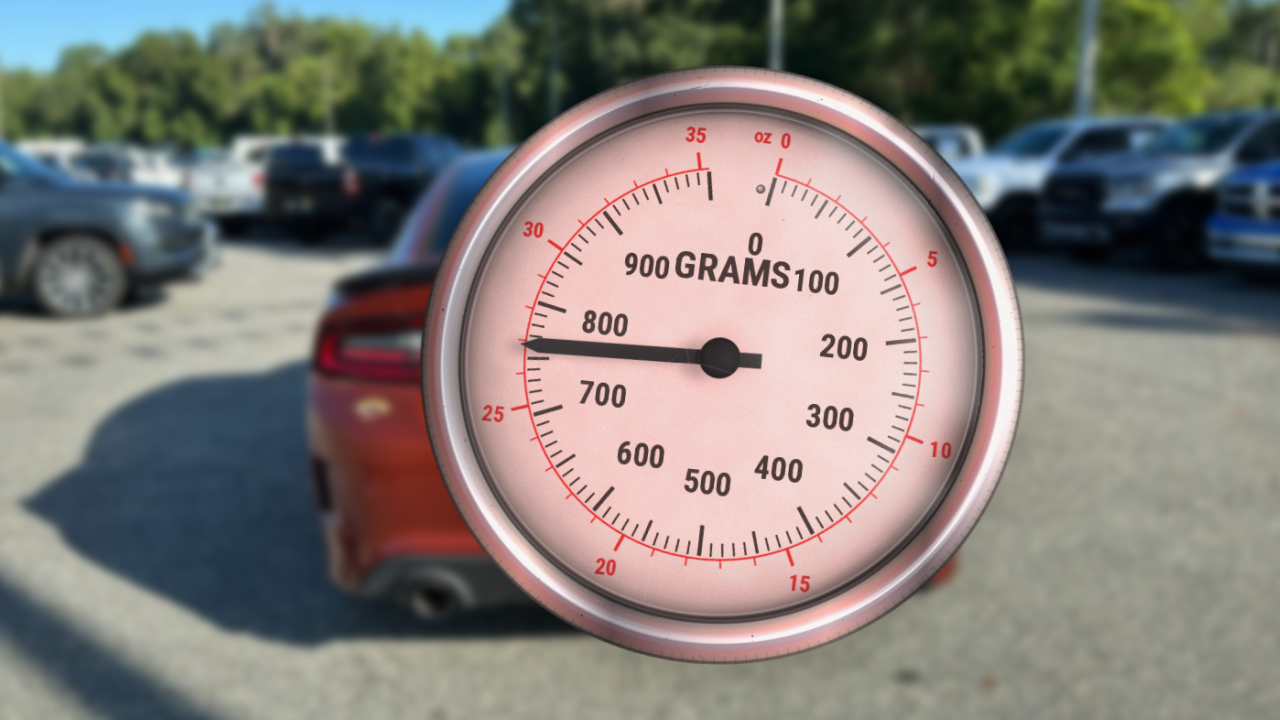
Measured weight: 760 g
